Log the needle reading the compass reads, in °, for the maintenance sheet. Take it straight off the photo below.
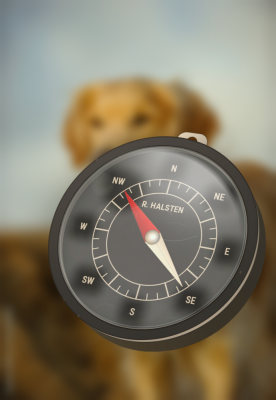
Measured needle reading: 315 °
